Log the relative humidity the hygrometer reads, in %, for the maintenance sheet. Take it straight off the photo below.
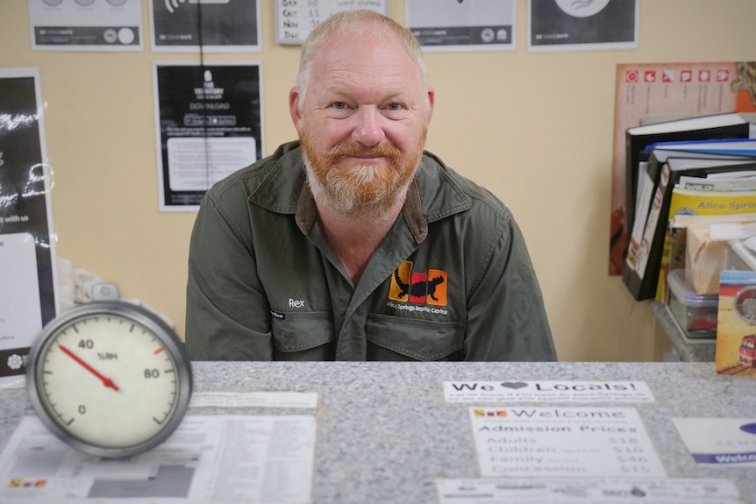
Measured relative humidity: 32 %
